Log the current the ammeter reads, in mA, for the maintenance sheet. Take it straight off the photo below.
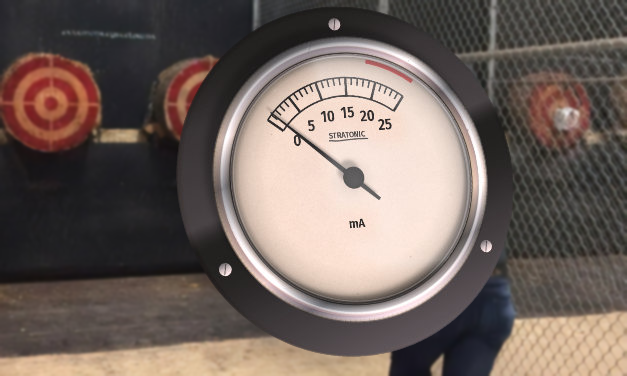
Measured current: 1 mA
